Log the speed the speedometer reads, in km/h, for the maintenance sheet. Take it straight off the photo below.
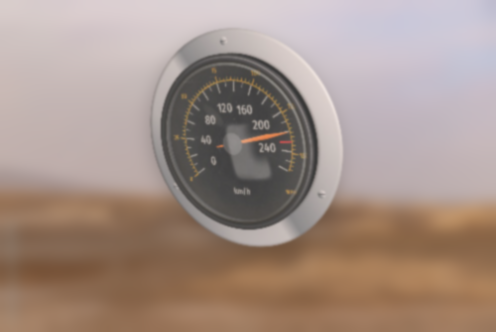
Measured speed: 220 km/h
